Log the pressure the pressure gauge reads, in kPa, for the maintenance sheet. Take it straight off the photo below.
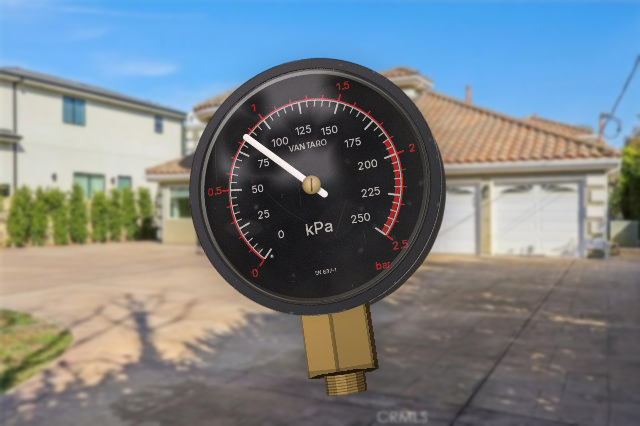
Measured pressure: 85 kPa
